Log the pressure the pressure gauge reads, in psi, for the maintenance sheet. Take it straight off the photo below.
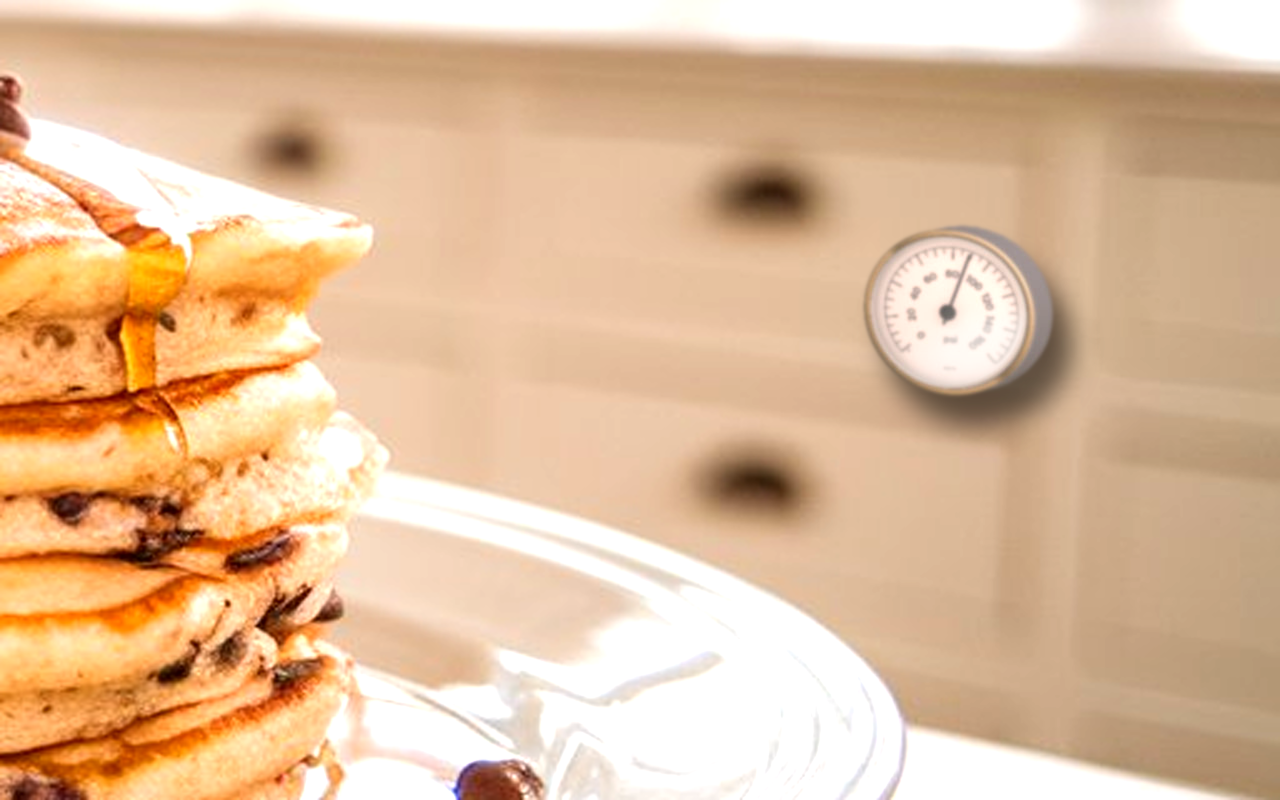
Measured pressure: 90 psi
